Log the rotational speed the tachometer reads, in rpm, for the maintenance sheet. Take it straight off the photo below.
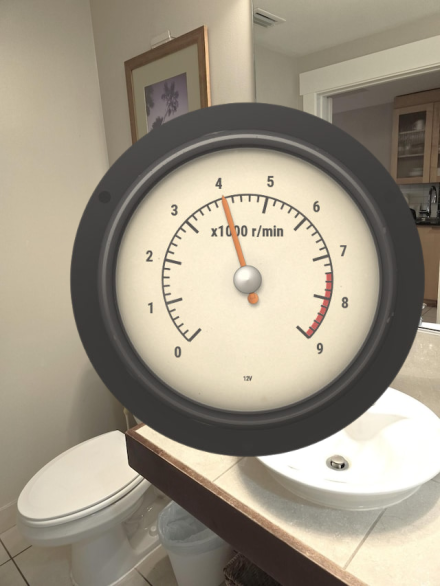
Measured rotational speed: 4000 rpm
